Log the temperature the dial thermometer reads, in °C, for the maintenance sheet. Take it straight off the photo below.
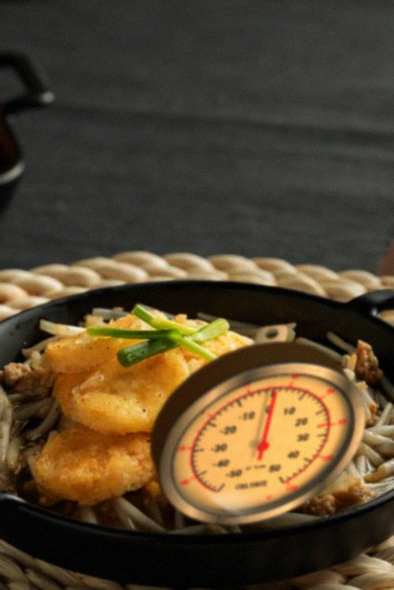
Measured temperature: 0 °C
